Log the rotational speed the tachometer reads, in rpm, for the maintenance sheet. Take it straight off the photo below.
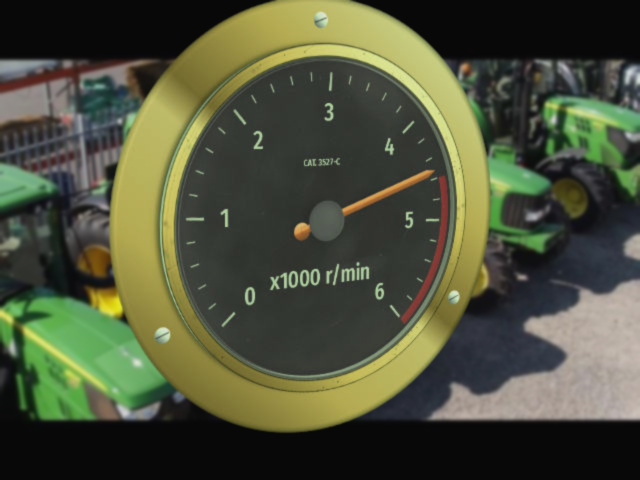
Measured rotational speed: 4500 rpm
